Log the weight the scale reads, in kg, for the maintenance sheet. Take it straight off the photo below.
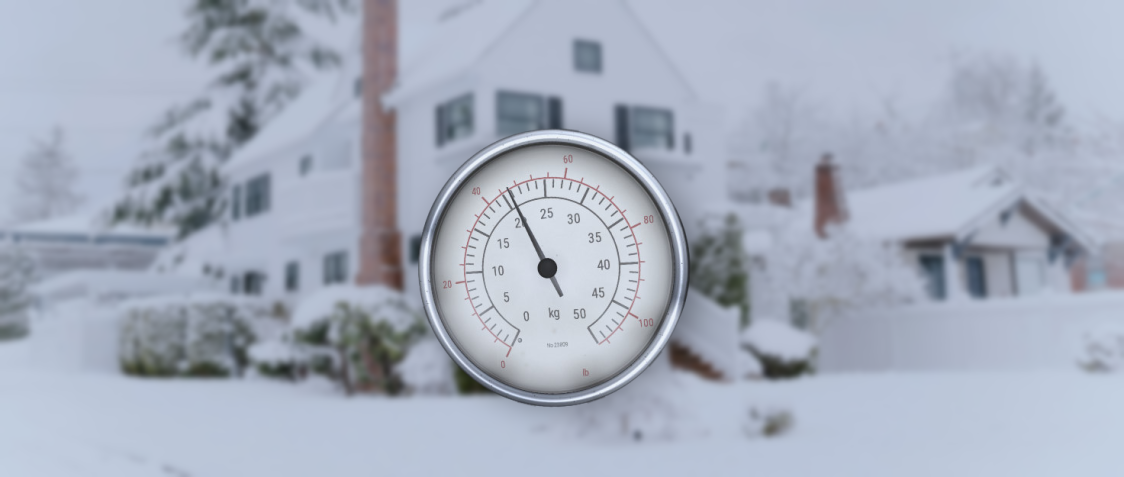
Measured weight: 21 kg
